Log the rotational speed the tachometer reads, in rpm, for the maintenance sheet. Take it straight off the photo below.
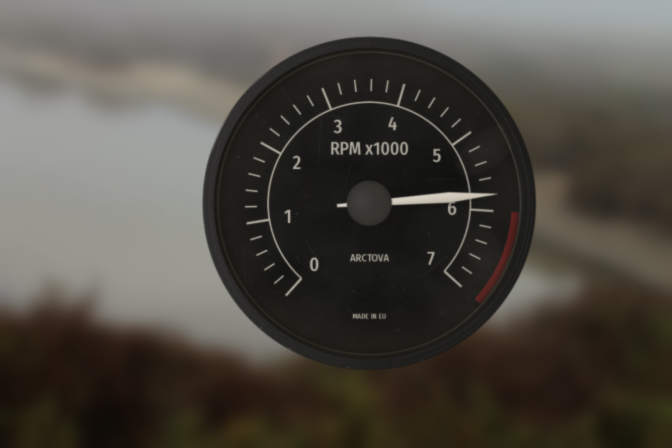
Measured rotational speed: 5800 rpm
